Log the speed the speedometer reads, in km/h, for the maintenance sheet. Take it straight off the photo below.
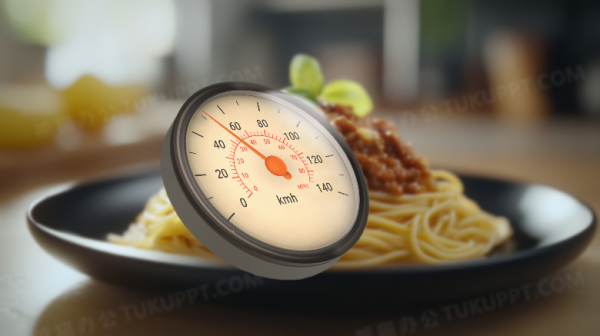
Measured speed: 50 km/h
